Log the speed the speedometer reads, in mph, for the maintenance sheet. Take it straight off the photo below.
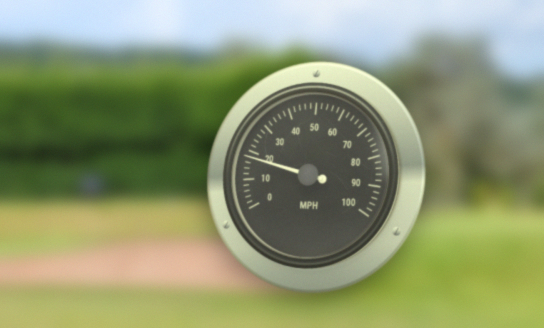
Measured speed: 18 mph
